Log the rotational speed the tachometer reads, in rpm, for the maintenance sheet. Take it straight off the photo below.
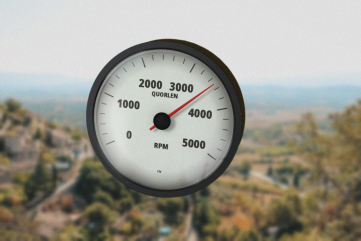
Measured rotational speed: 3500 rpm
